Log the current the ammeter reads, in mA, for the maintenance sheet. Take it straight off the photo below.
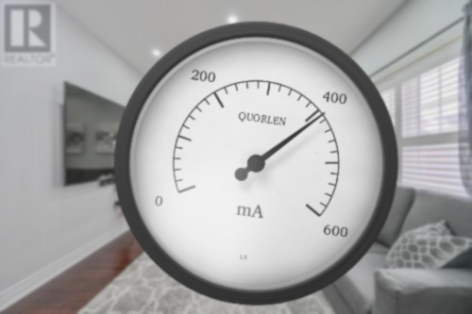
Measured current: 410 mA
